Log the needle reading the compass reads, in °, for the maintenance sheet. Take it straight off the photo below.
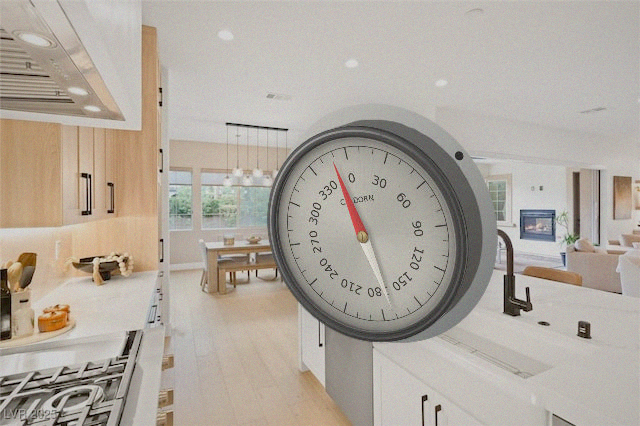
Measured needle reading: 350 °
